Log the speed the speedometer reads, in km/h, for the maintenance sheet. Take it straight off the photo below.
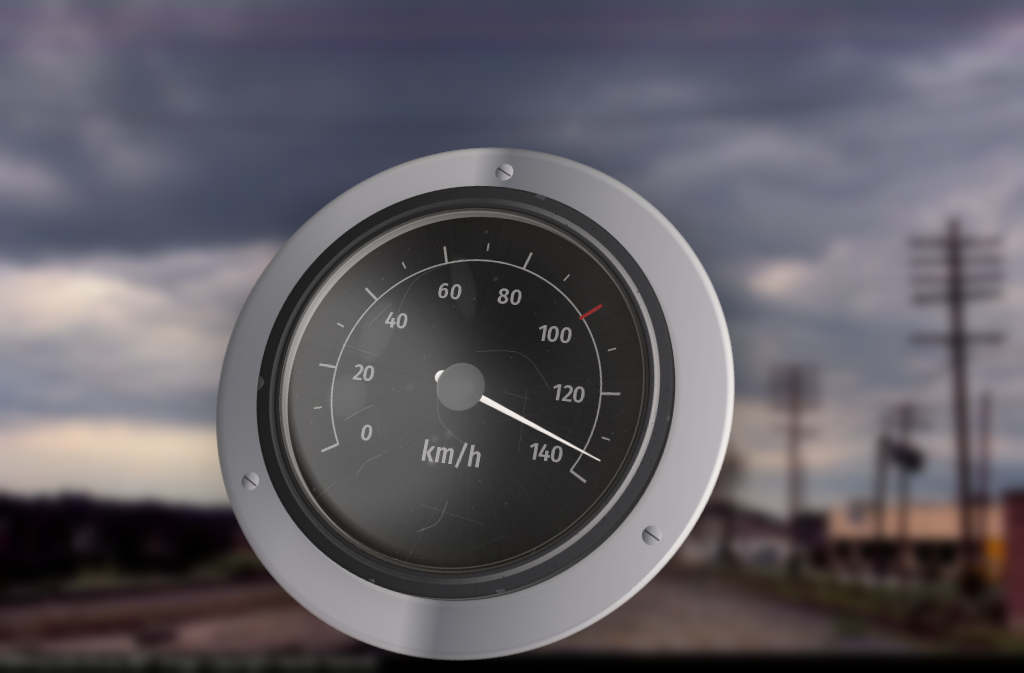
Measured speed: 135 km/h
